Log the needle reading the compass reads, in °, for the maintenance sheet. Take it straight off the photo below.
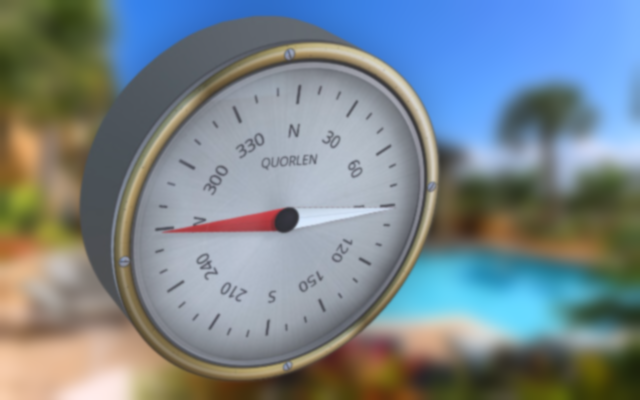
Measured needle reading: 270 °
